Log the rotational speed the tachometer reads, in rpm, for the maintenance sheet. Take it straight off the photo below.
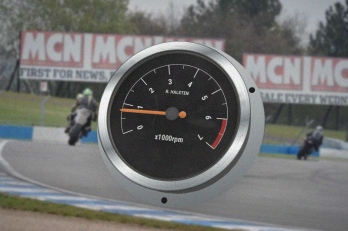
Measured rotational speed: 750 rpm
